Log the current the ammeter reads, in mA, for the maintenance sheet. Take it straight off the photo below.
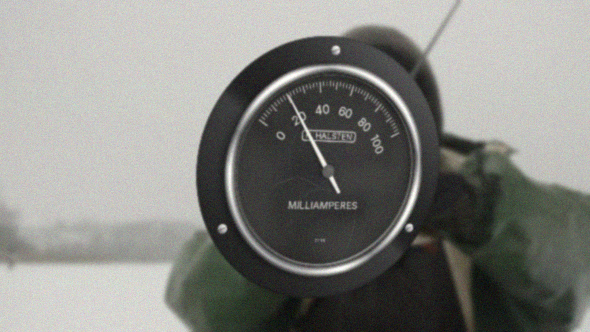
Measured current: 20 mA
